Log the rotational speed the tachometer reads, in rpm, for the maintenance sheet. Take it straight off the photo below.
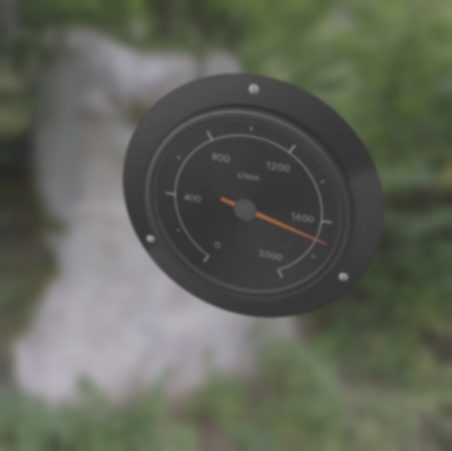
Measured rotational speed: 1700 rpm
